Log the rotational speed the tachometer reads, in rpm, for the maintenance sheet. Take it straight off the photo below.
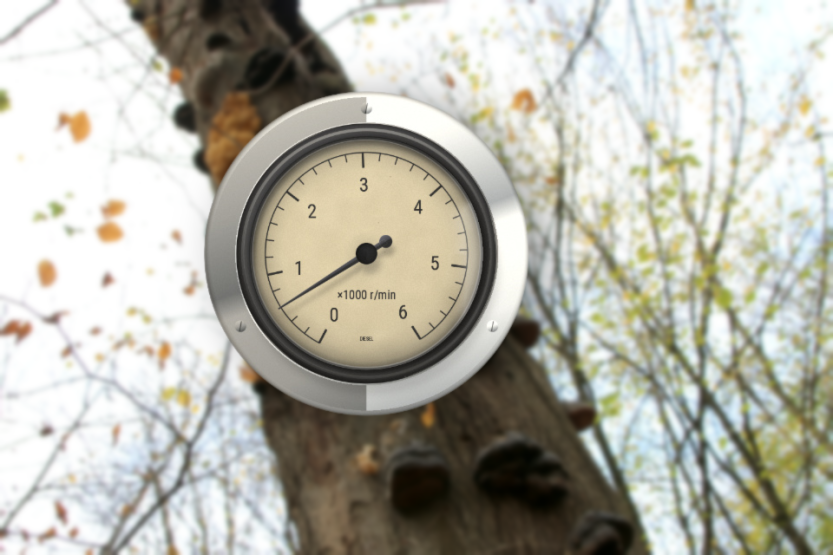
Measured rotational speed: 600 rpm
